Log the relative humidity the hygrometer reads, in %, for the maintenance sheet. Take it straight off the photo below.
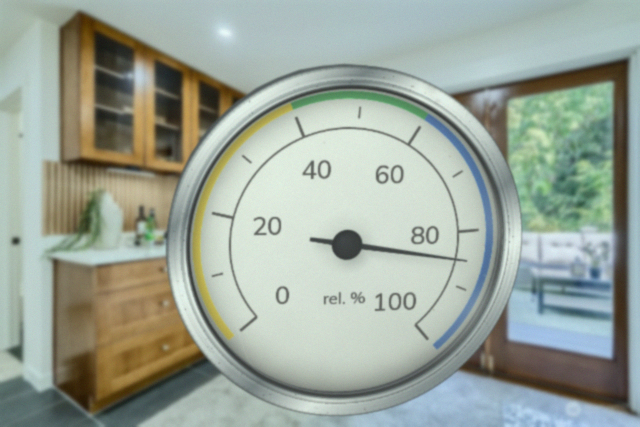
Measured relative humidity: 85 %
